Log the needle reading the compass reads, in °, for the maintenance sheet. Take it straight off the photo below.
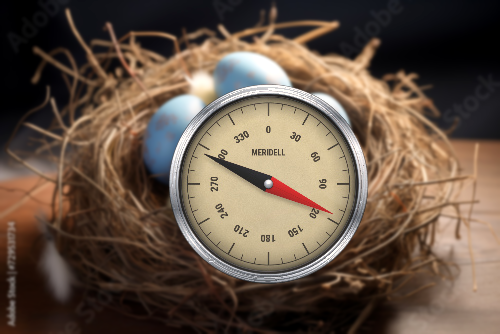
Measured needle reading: 115 °
